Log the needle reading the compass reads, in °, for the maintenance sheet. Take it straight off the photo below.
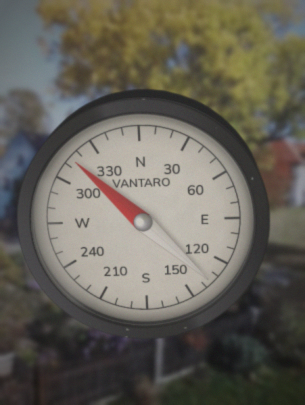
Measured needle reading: 315 °
